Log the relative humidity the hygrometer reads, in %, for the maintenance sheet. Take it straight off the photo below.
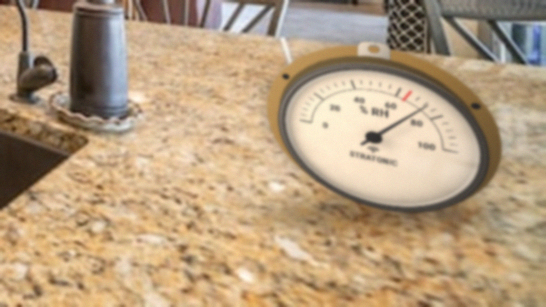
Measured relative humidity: 72 %
